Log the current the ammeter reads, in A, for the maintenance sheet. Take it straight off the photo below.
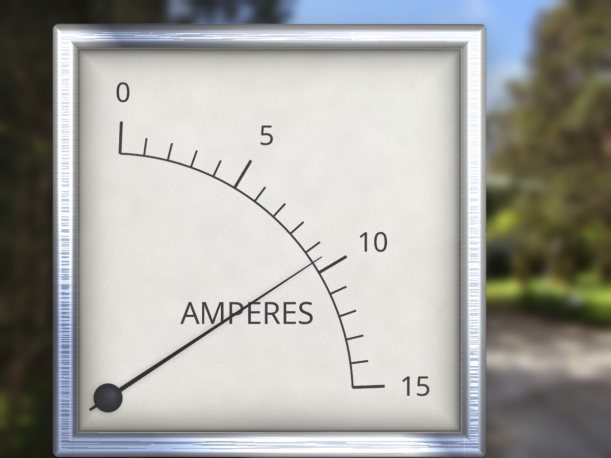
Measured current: 9.5 A
